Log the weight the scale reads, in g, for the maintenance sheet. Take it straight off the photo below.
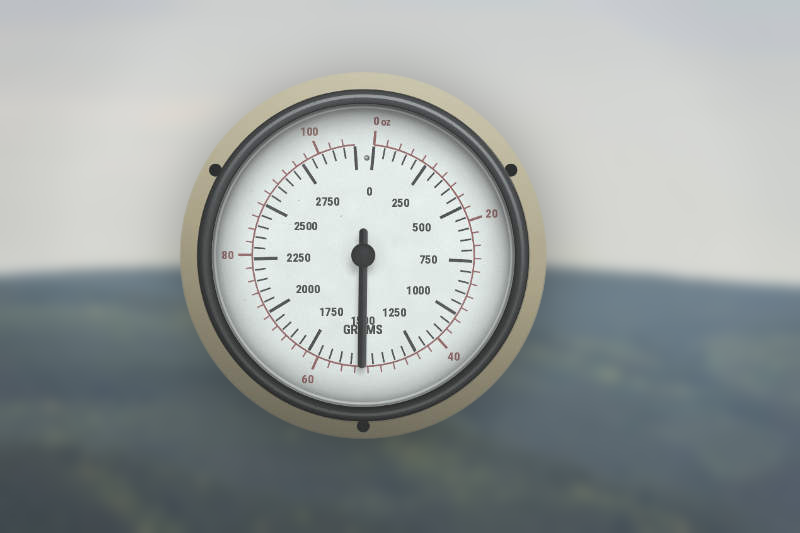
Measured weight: 1500 g
